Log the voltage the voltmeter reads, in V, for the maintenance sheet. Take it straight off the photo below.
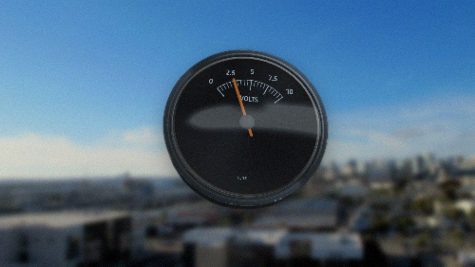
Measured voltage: 2.5 V
